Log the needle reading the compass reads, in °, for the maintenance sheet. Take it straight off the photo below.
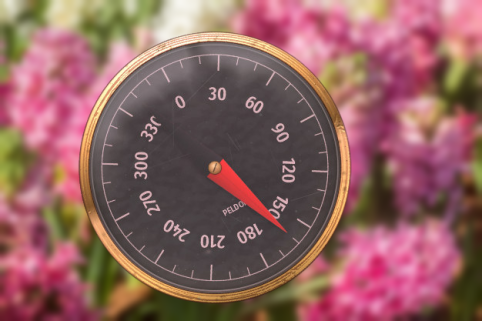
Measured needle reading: 160 °
